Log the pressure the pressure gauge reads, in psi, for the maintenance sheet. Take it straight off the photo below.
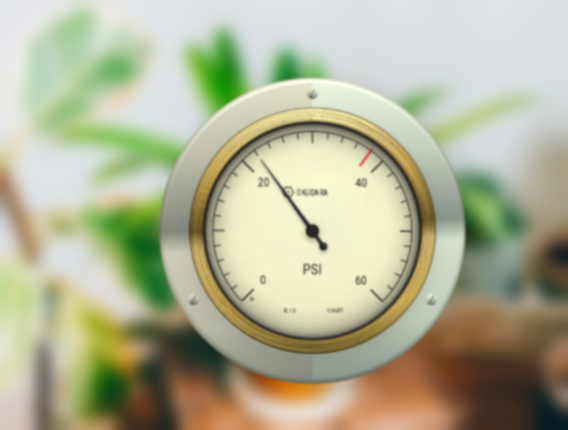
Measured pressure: 22 psi
